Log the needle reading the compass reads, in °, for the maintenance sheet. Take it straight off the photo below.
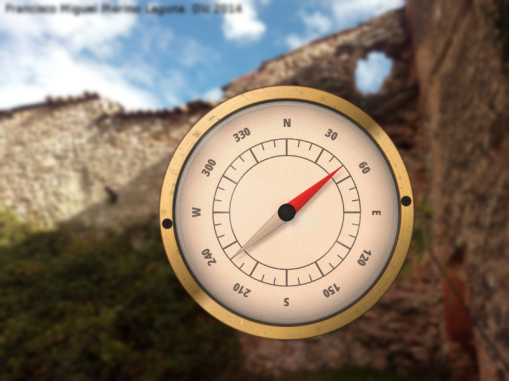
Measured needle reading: 50 °
